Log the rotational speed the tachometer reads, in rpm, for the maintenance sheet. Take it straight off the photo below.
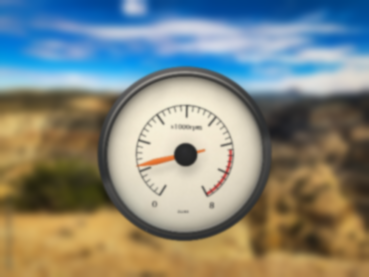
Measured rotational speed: 1200 rpm
